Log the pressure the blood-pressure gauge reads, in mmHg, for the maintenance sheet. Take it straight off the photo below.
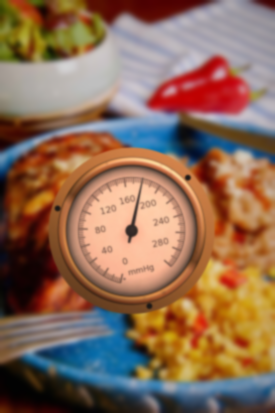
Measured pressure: 180 mmHg
